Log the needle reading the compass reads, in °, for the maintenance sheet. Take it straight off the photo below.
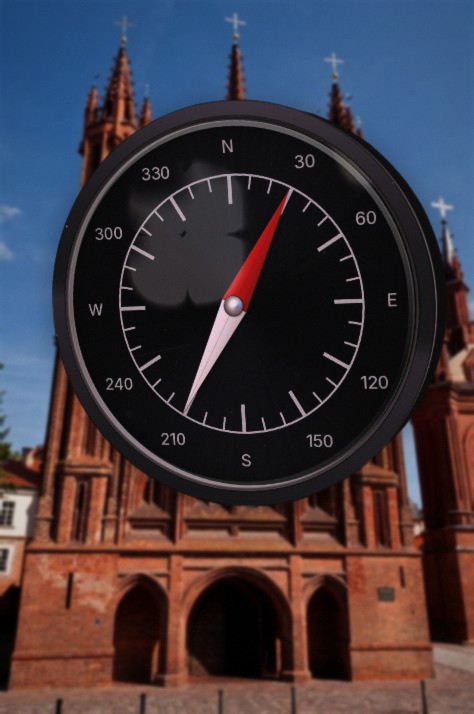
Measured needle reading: 30 °
